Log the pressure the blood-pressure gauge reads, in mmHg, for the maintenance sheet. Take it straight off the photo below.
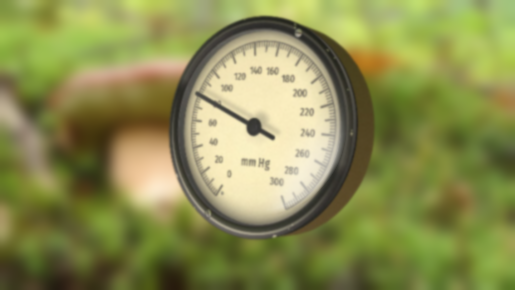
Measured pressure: 80 mmHg
